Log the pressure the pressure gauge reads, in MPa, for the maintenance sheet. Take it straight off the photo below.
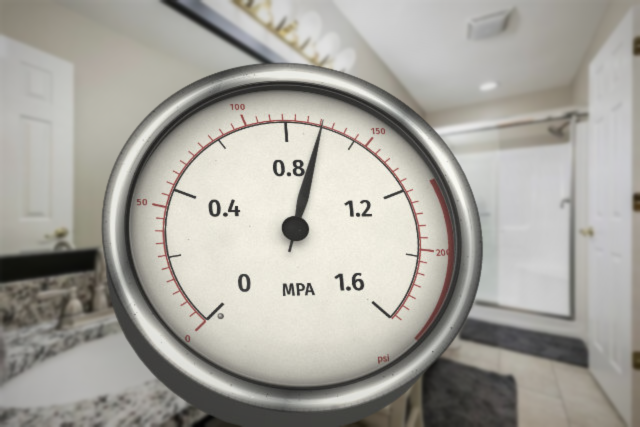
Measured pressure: 0.9 MPa
